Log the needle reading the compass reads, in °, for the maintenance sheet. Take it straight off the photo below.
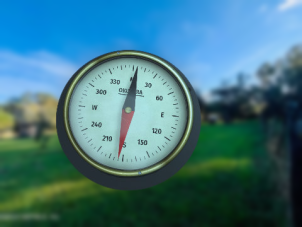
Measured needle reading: 185 °
